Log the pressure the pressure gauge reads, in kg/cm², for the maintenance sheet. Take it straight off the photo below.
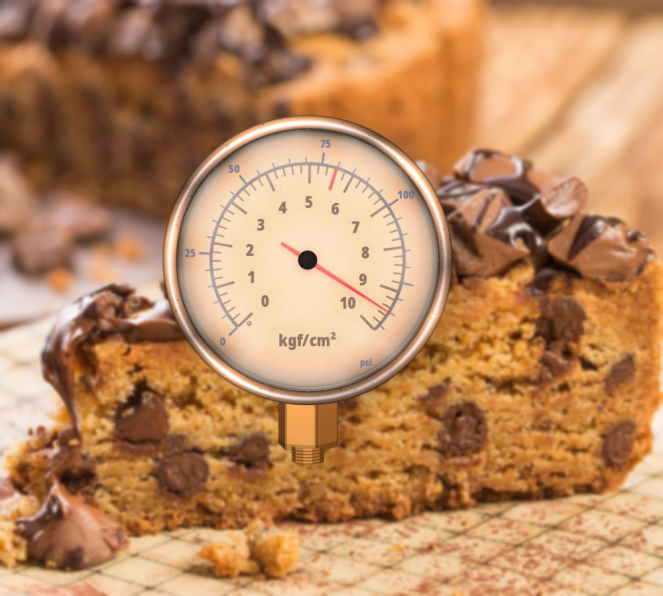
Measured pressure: 9.5 kg/cm²
